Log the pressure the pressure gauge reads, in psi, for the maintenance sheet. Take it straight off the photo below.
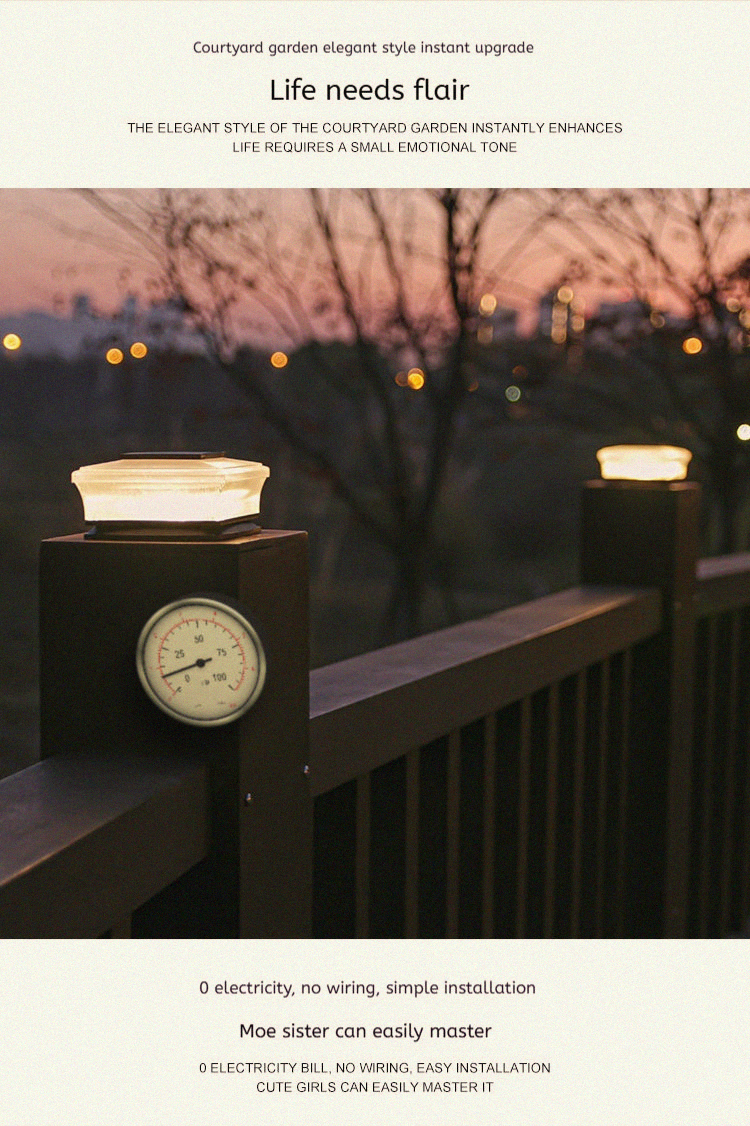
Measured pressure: 10 psi
